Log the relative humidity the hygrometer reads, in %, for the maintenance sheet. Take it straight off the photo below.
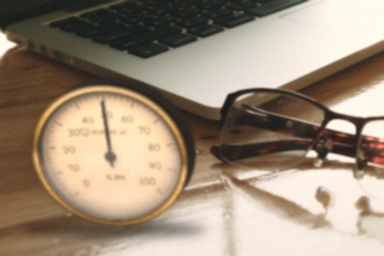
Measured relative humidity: 50 %
